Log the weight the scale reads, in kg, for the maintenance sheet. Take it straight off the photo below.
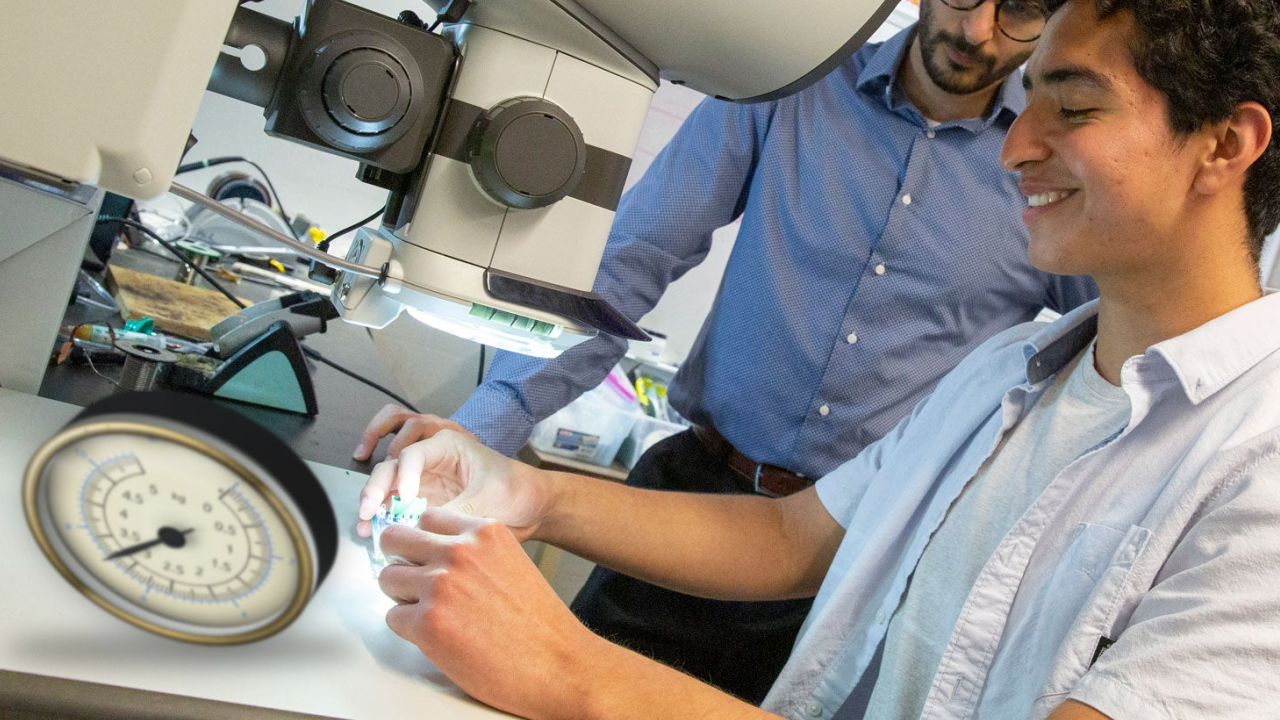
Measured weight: 3.25 kg
